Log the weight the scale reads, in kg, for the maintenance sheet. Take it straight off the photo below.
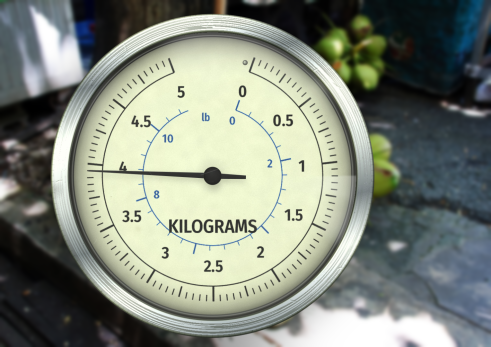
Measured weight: 3.95 kg
